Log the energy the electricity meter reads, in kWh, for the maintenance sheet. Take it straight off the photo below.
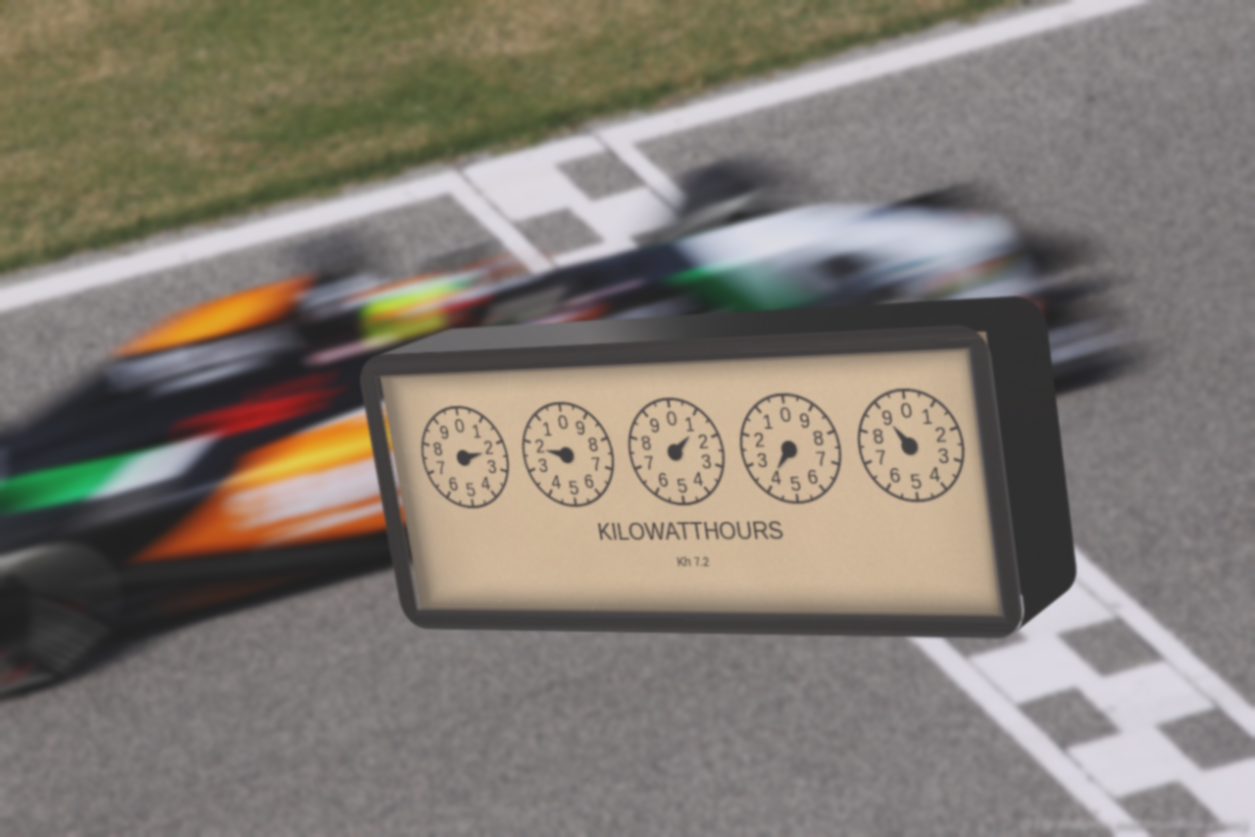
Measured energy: 22139 kWh
